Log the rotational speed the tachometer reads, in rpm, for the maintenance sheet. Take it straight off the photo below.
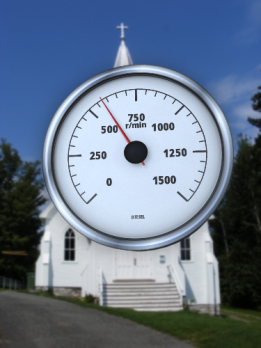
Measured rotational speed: 575 rpm
